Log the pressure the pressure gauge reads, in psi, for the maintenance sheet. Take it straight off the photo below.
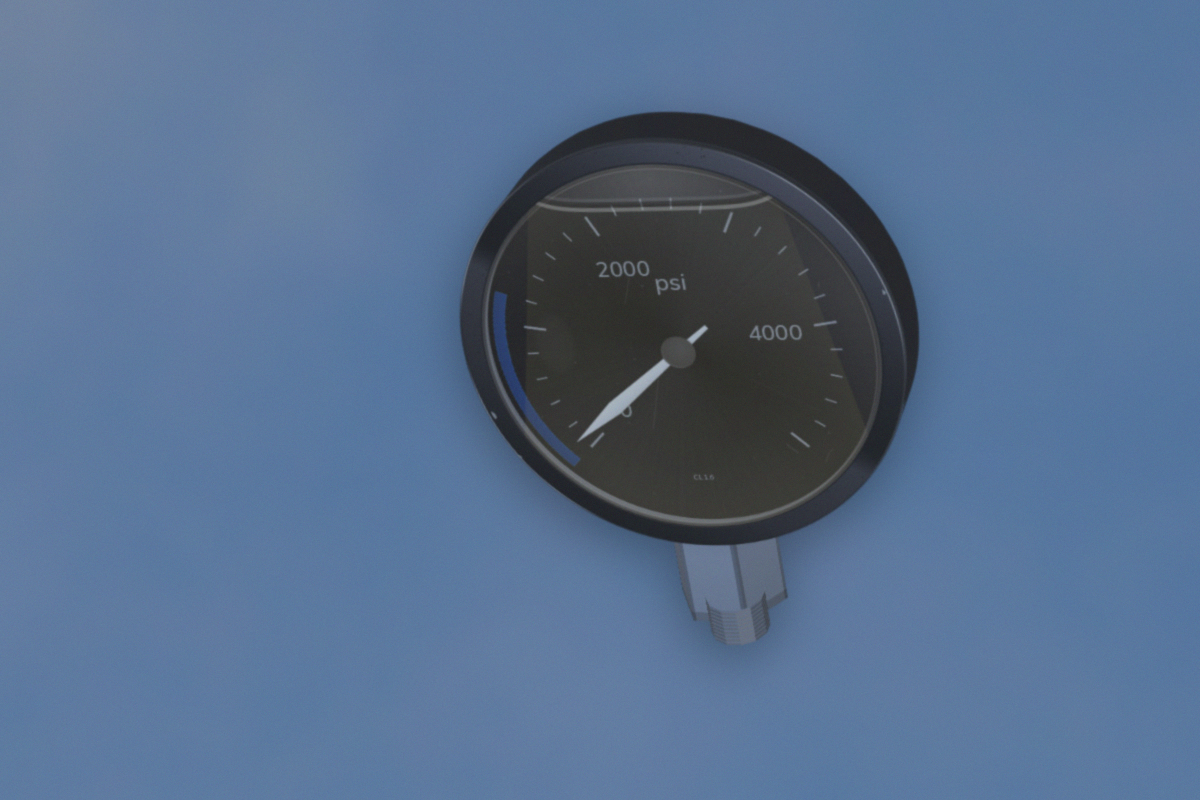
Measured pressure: 100 psi
